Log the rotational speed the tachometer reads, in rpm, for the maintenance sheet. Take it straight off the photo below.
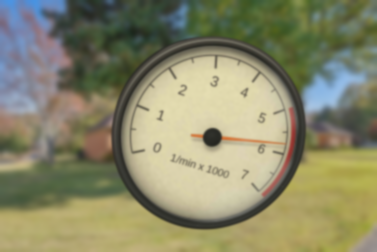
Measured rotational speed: 5750 rpm
